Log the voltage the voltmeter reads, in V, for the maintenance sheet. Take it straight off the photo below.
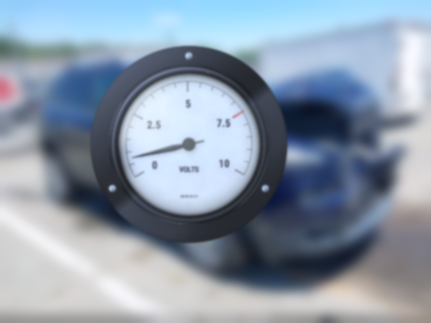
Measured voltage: 0.75 V
